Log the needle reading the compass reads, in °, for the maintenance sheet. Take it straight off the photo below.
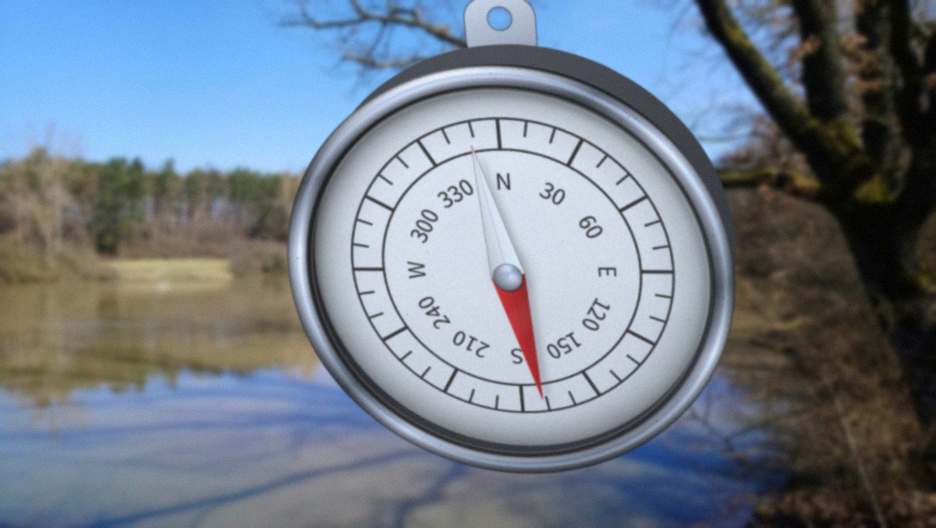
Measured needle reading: 170 °
